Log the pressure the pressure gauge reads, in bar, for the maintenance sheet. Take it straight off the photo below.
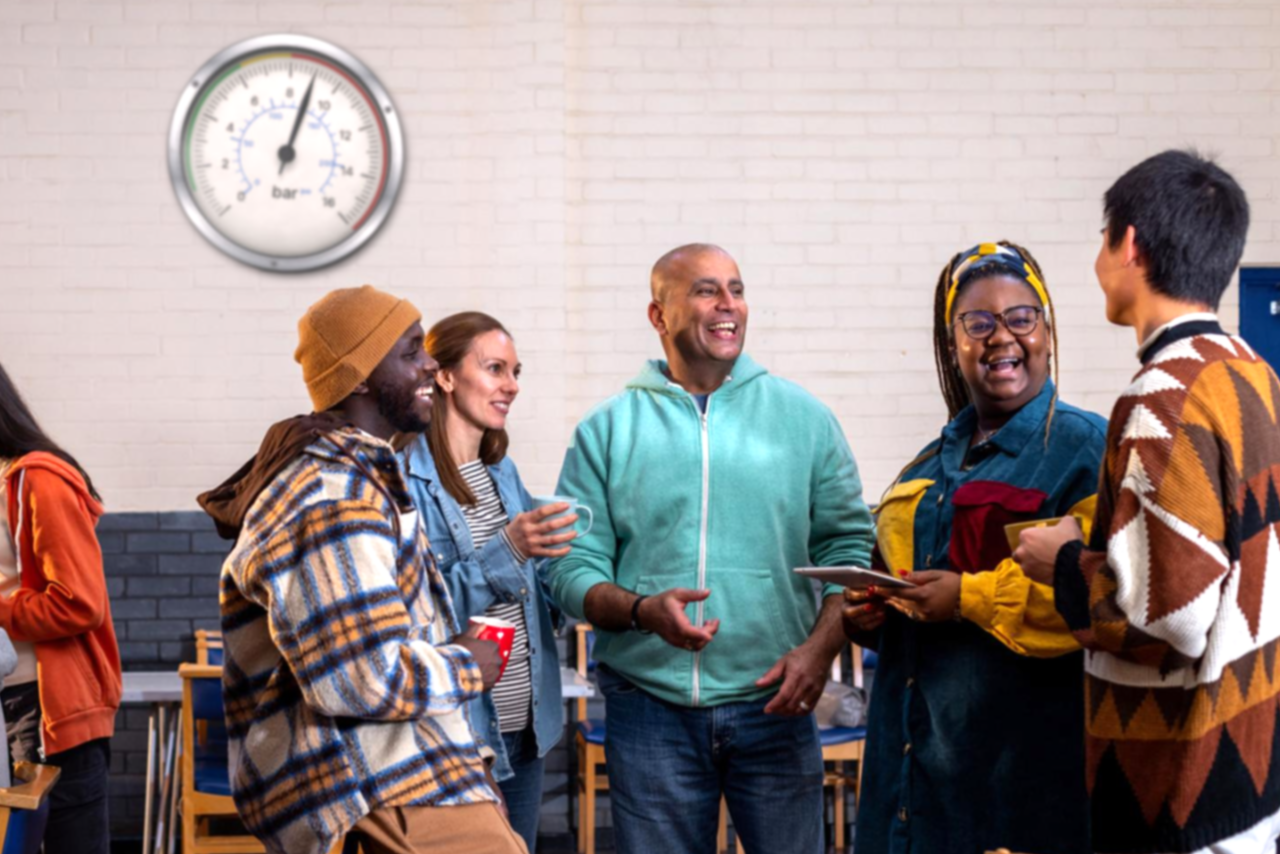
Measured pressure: 9 bar
